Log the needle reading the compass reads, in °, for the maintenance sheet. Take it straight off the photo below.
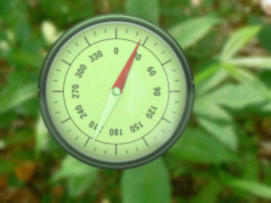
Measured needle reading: 25 °
